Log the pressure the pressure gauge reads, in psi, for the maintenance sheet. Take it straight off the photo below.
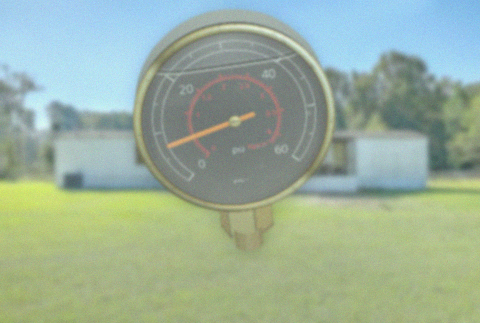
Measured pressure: 7.5 psi
